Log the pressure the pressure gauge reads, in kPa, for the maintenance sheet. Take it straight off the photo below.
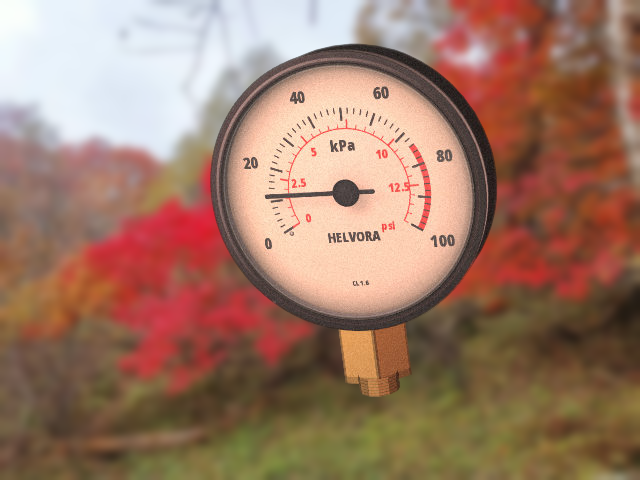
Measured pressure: 12 kPa
